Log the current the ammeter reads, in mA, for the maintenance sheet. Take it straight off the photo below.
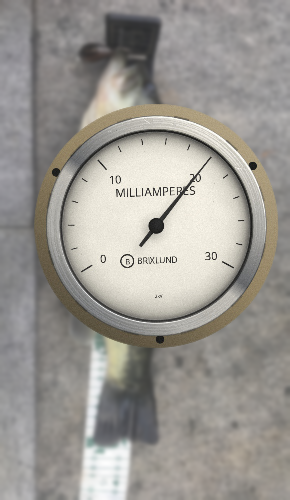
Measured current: 20 mA
